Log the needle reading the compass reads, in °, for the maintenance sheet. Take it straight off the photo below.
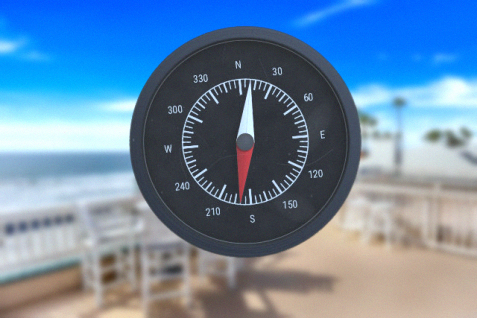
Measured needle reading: 190 °
